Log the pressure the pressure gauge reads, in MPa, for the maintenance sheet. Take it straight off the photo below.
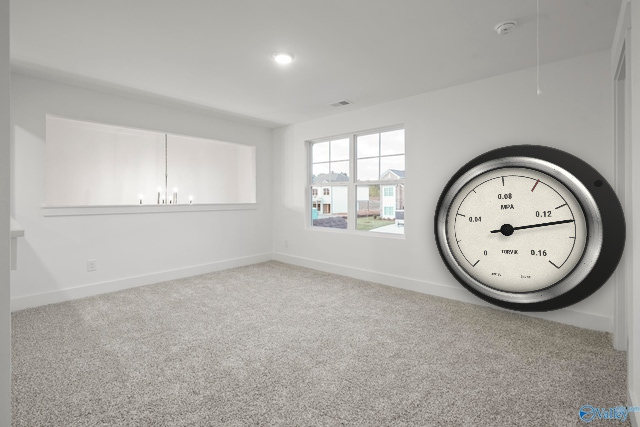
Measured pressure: 0.13 MPa
